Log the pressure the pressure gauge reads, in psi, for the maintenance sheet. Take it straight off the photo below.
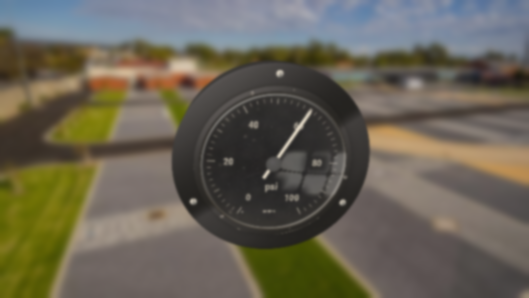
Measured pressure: 60 psi
